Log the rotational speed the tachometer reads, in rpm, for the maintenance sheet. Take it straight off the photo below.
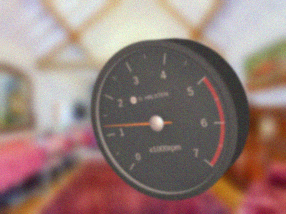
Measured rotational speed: 1250 rpm
